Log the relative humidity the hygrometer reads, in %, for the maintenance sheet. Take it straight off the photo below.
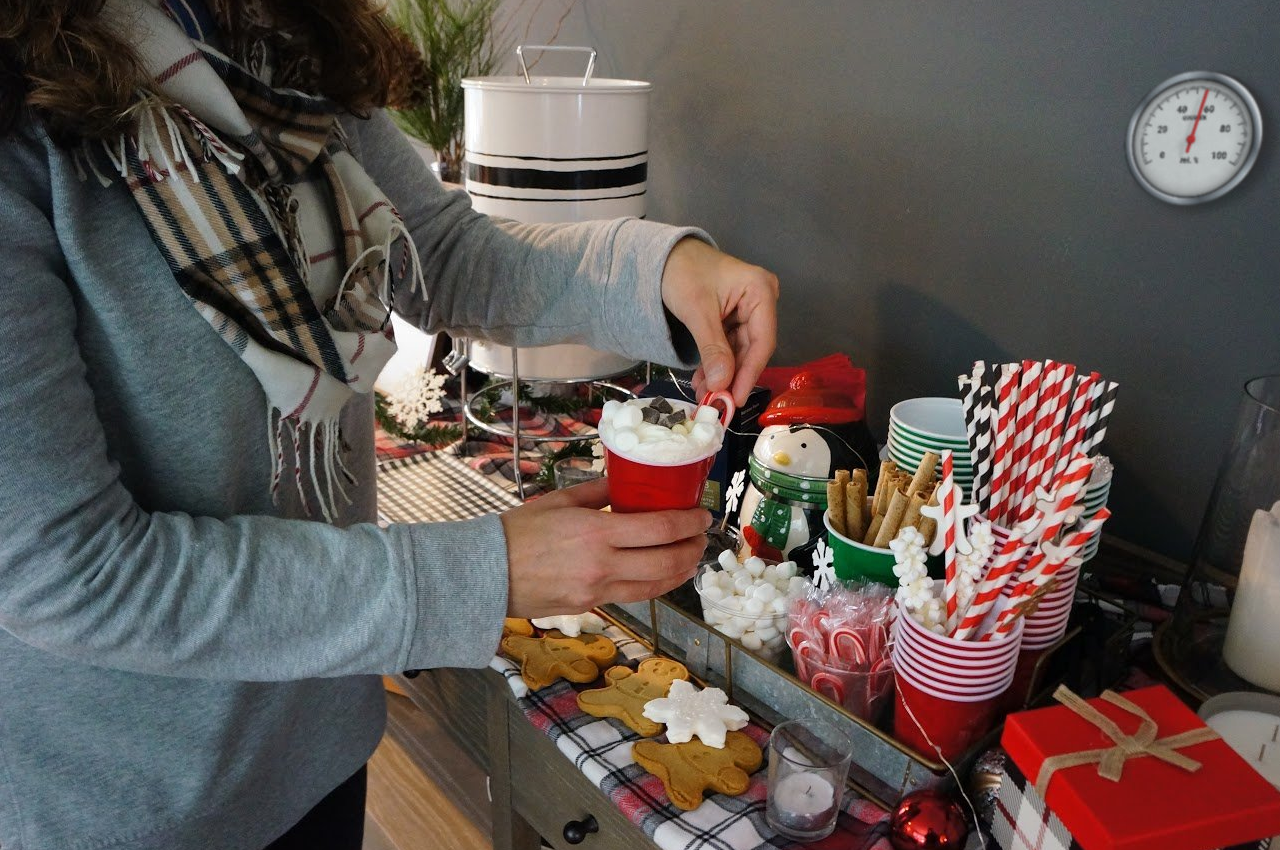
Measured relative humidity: 55 %
